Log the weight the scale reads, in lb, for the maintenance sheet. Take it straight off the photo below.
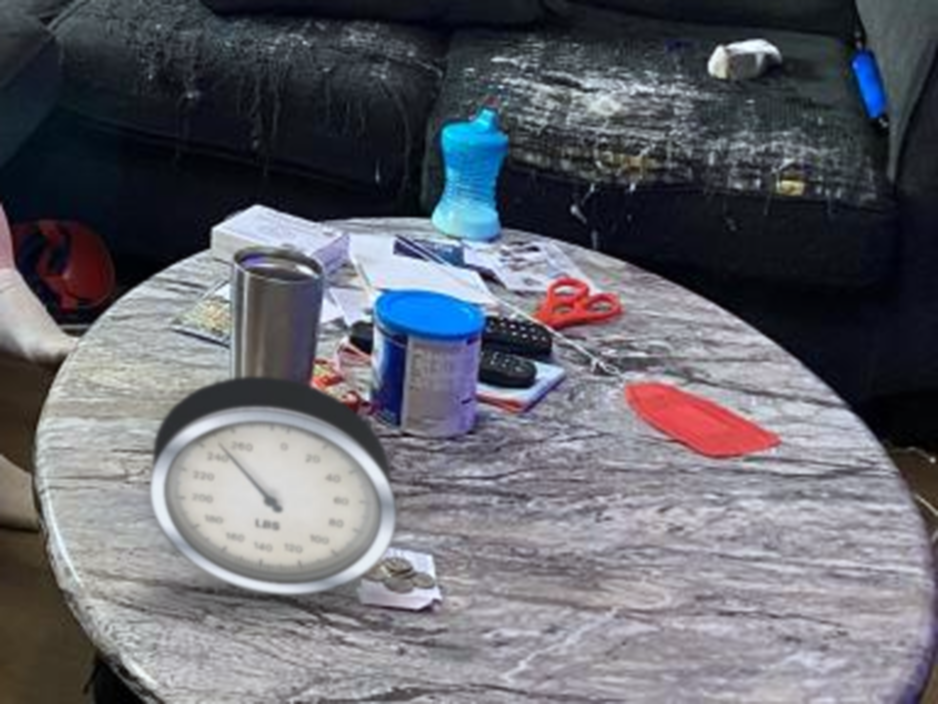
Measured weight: 250 lb
